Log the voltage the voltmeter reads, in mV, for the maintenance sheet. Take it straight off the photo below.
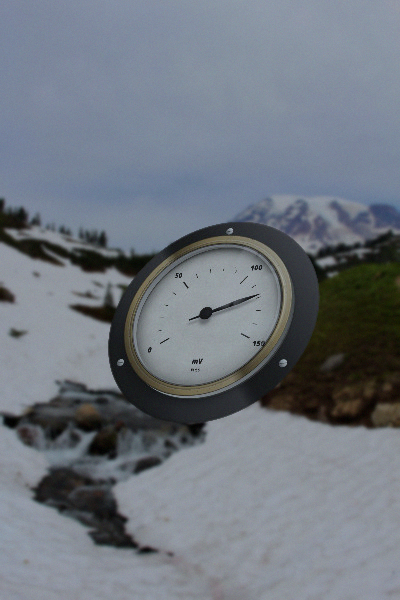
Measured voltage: 120 mV
